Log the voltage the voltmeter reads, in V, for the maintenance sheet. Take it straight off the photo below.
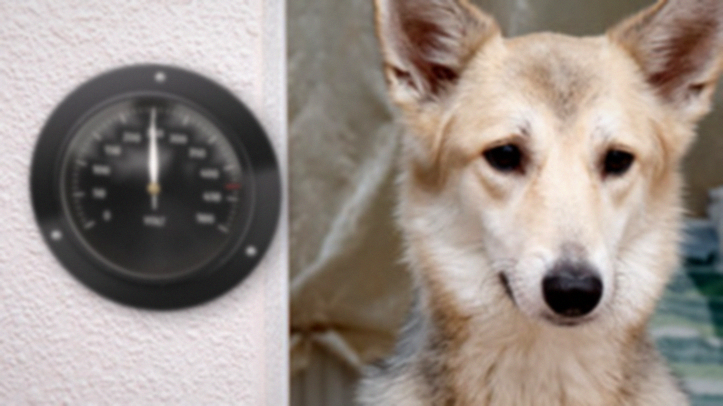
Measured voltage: 250 V
